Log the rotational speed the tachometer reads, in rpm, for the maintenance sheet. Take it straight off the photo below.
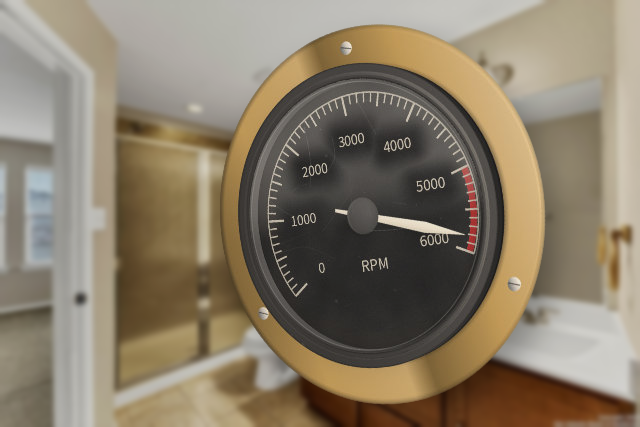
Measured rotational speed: 5800 rpm
